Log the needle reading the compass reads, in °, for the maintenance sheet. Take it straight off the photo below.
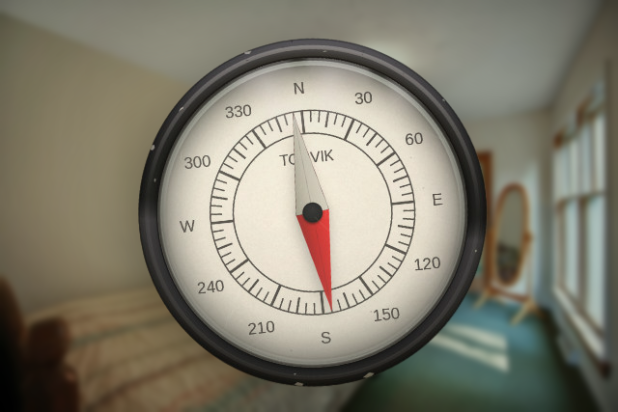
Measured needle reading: 175 °
